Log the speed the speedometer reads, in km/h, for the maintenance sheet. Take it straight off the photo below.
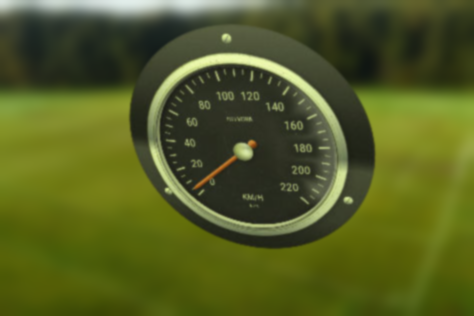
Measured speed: 5 km/h
